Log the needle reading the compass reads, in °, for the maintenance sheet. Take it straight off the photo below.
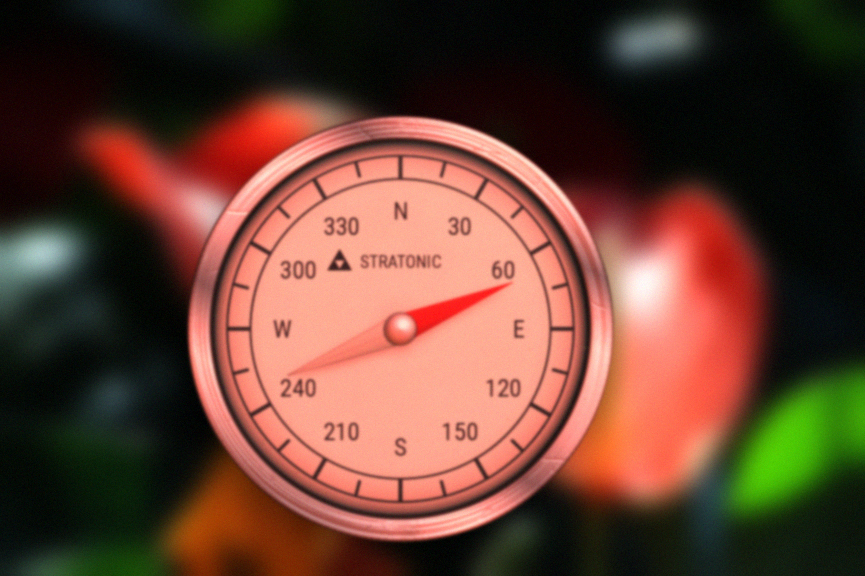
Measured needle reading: 67.5 °
